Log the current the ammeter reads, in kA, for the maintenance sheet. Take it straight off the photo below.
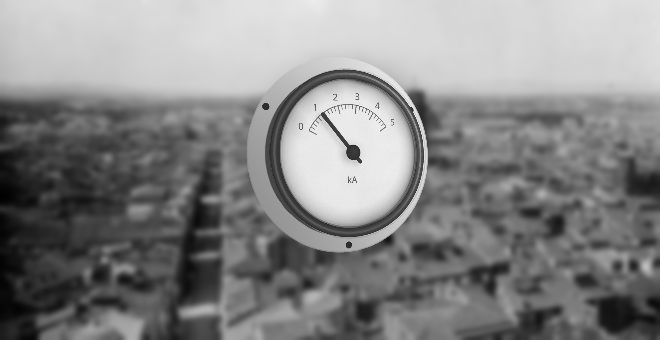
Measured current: 1 kA
